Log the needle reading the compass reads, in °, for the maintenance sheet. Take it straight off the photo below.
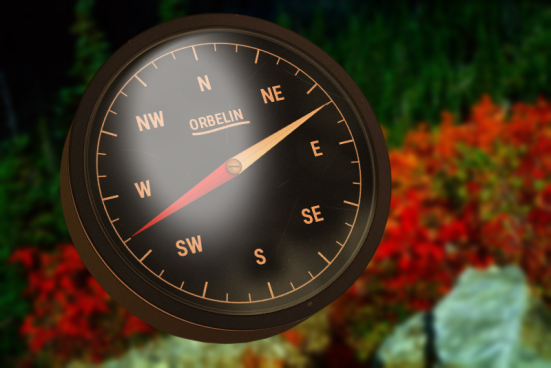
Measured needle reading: 250 °
